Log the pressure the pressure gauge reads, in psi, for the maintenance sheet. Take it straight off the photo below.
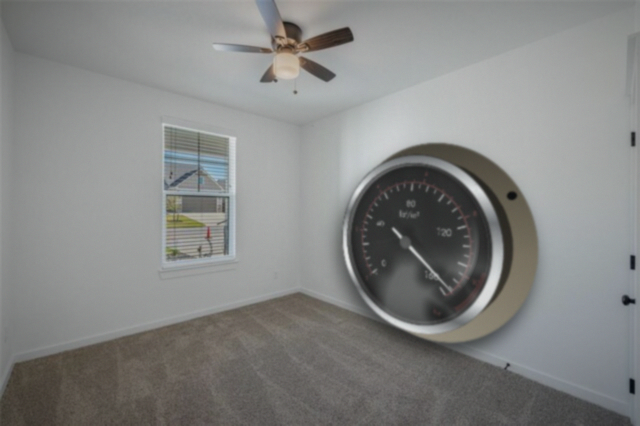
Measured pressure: 155 psi
